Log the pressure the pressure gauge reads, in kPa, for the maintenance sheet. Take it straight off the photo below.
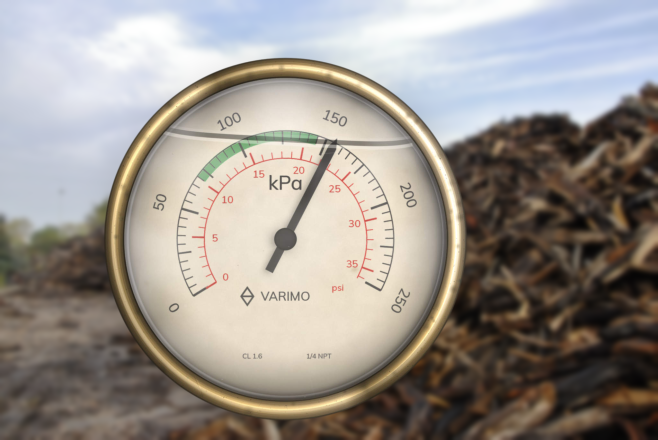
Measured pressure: 155 kPa
